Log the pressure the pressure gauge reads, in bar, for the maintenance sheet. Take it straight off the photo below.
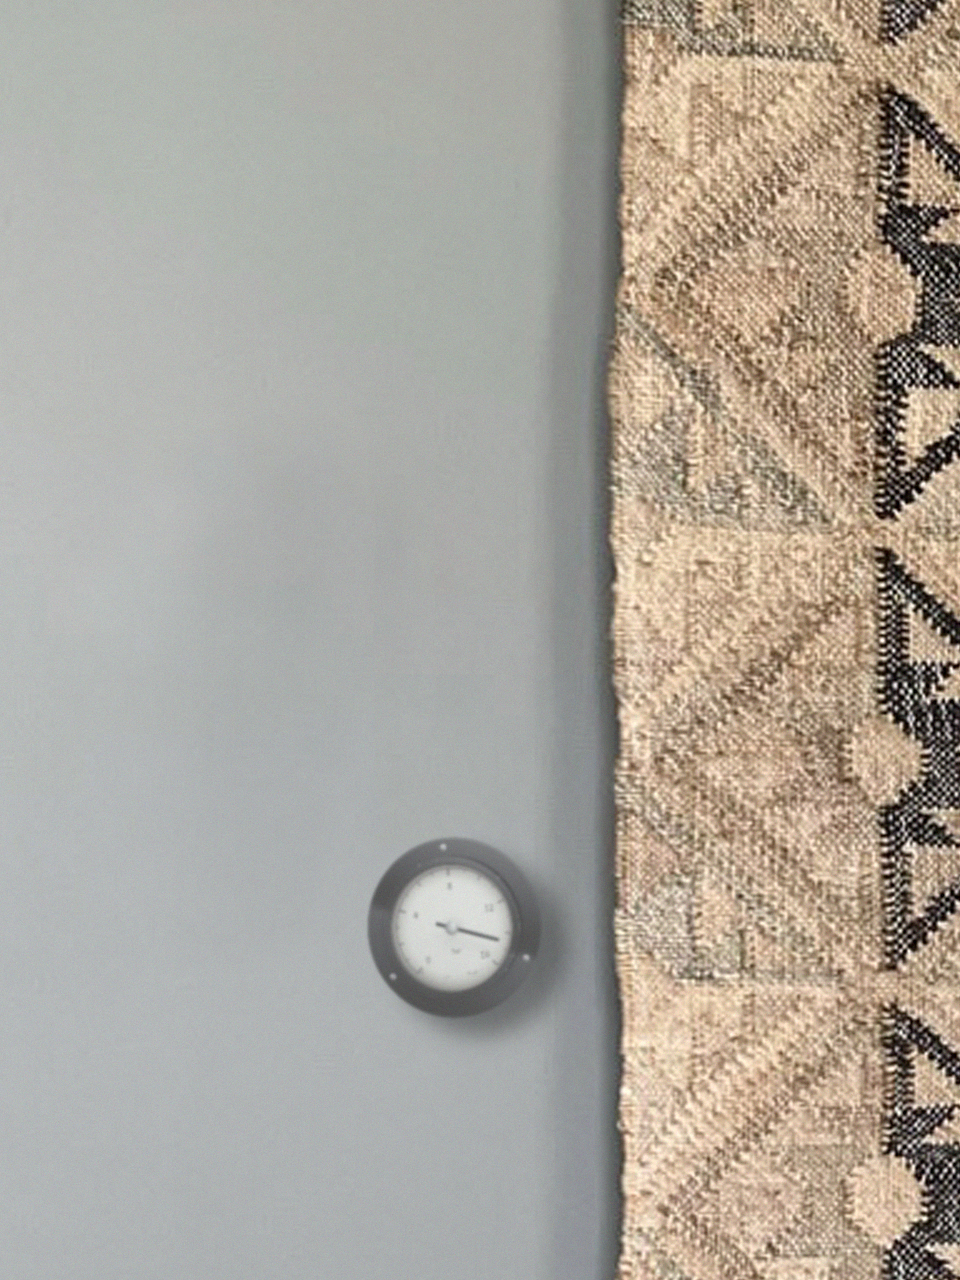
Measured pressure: 14.5 bar
